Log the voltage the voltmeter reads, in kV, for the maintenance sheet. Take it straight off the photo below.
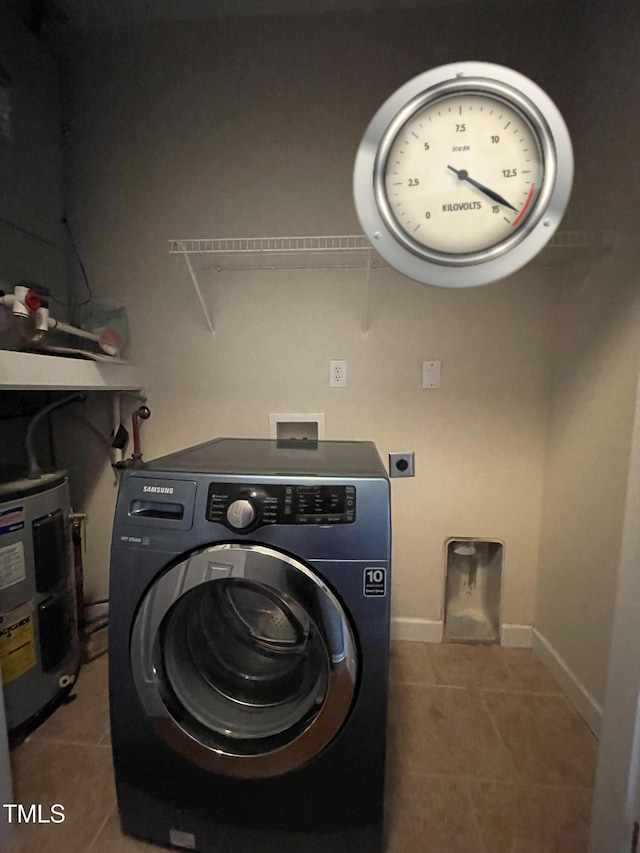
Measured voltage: 14.5 kV
